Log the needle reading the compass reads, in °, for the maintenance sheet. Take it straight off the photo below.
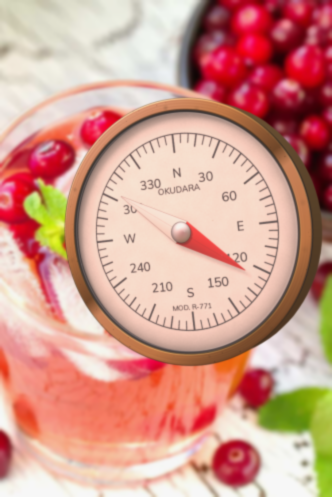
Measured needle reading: 125 °
